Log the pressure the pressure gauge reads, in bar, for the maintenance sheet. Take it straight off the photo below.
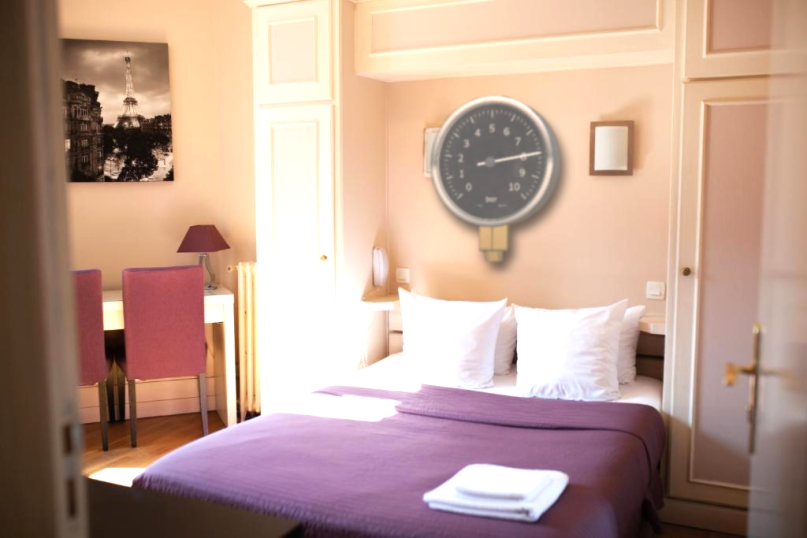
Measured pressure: 8 bar
